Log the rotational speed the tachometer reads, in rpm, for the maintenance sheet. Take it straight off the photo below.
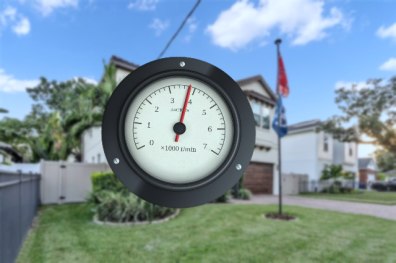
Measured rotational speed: 3800 rpm
